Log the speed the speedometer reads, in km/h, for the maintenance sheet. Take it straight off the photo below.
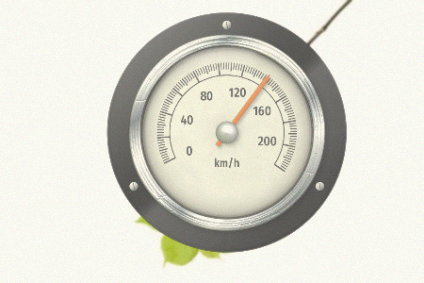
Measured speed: 140 km/h
